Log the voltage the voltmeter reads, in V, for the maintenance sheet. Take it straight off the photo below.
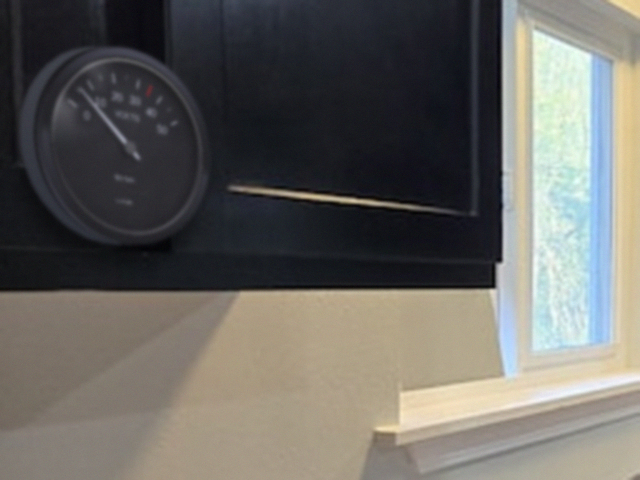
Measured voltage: 5 V
